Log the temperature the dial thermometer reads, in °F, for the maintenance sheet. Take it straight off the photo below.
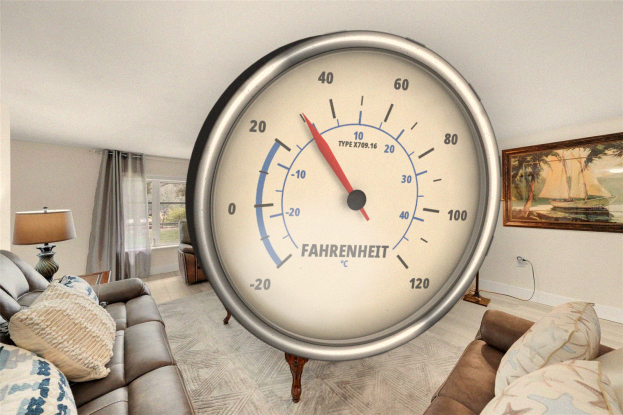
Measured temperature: 30 °F
